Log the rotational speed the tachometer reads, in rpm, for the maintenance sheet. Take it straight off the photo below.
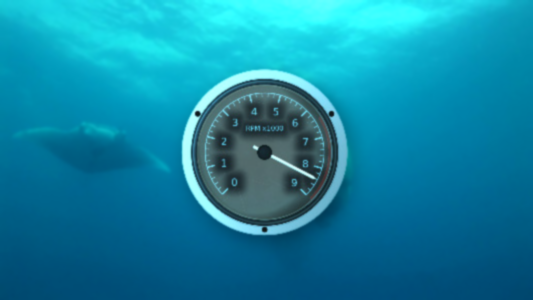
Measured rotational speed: 8400 rpm
